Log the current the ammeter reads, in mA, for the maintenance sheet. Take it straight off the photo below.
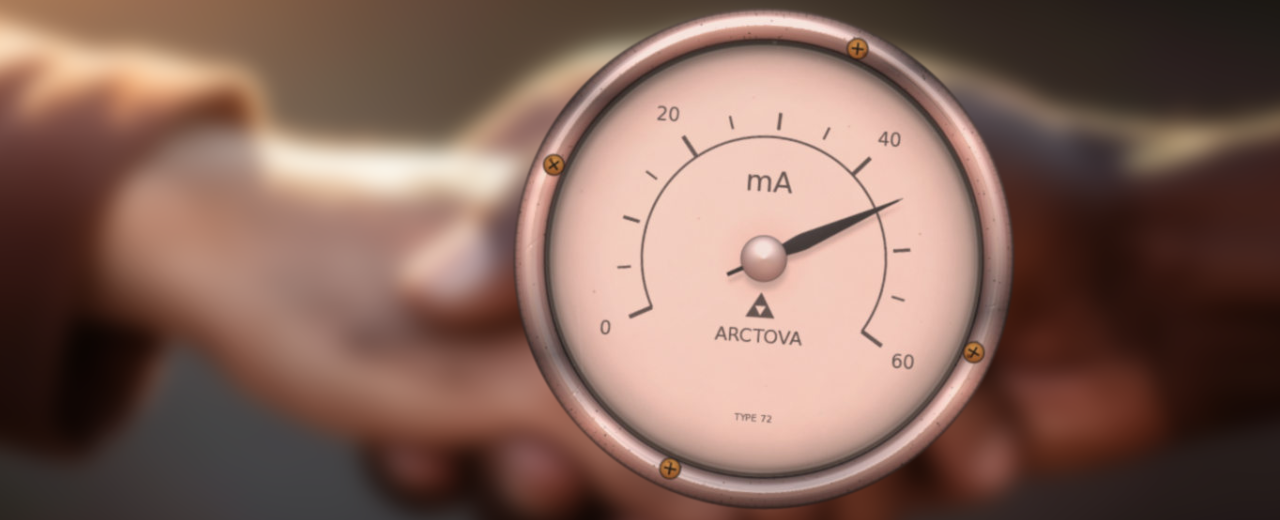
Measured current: 45 mA
